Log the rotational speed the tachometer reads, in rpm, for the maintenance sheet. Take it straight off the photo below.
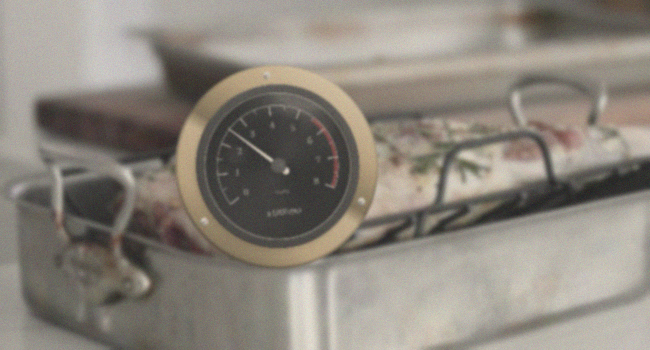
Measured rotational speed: 2500 rpm
